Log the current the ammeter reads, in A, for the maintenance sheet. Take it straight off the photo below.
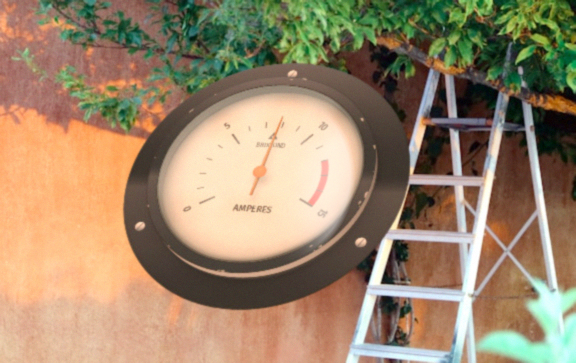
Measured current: 8 A
